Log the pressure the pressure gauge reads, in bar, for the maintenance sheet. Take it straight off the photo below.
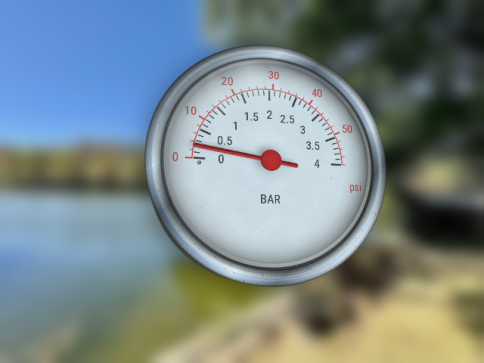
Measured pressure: 0.2 bar
